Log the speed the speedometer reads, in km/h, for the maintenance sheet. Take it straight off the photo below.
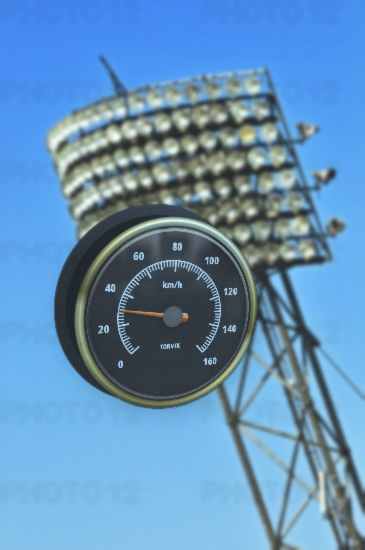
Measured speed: 30 km/h
